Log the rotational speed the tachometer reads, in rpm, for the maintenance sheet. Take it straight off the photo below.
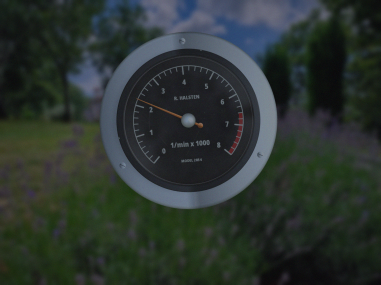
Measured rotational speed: 2200 rpm
